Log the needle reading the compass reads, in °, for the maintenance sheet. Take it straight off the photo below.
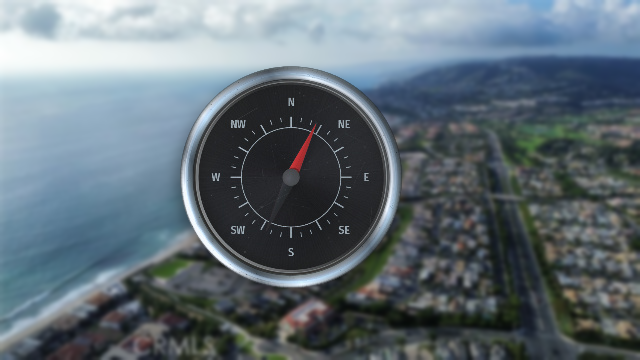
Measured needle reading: 25 °
